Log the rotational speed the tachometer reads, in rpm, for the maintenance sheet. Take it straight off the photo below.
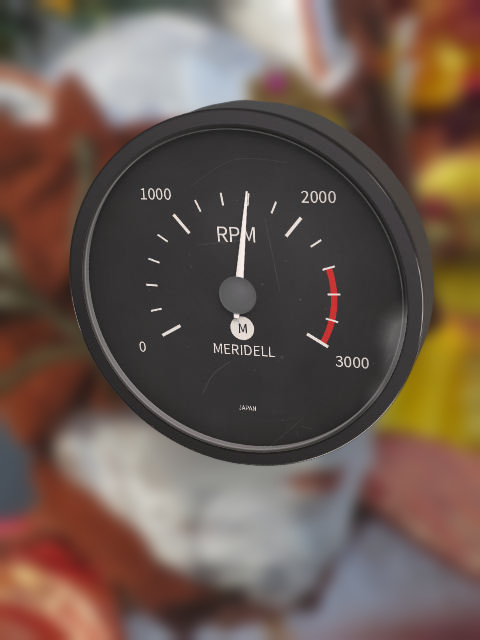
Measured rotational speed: 1600 rpm
